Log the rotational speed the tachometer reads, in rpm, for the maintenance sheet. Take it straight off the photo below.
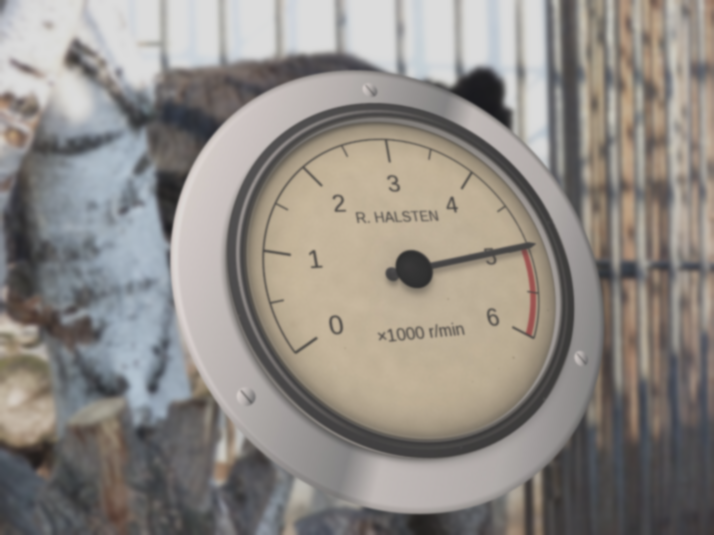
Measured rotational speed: 5000 rpm
